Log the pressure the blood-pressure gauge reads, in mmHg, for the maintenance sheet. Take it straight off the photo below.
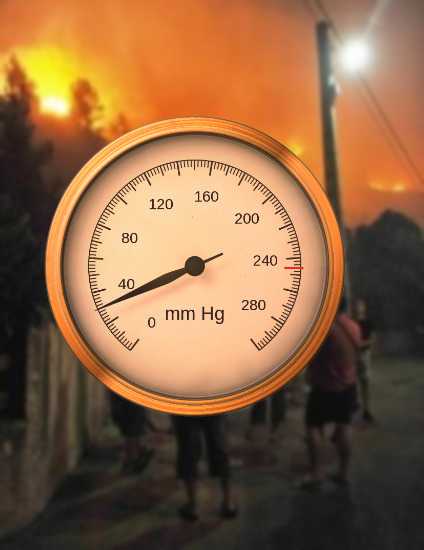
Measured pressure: 30 mmHg
